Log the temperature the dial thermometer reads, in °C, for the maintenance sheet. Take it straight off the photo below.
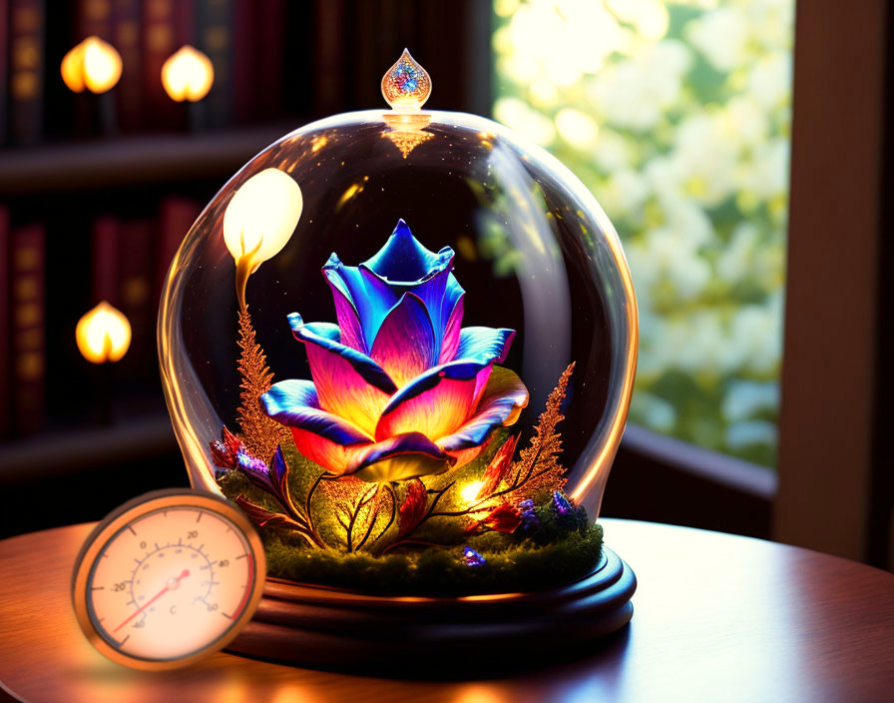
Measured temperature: -35 °C
